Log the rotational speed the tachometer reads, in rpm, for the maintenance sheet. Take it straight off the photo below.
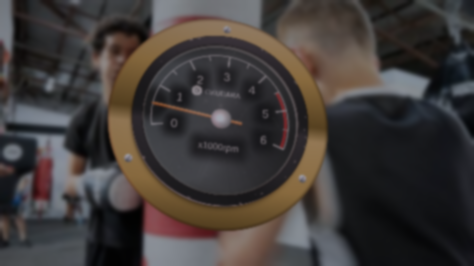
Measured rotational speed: 500 rpm
